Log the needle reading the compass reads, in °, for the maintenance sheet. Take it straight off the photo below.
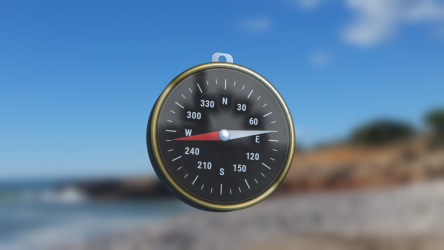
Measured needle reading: 260 °
